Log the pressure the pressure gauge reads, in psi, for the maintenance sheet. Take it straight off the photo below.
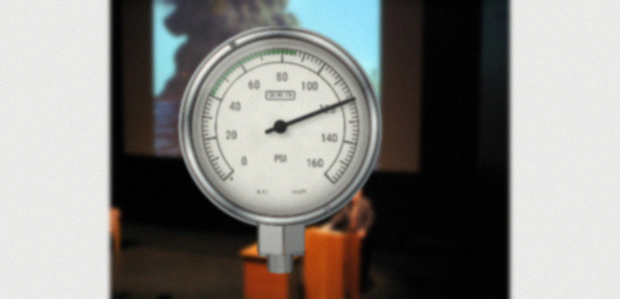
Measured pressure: 120 psi
